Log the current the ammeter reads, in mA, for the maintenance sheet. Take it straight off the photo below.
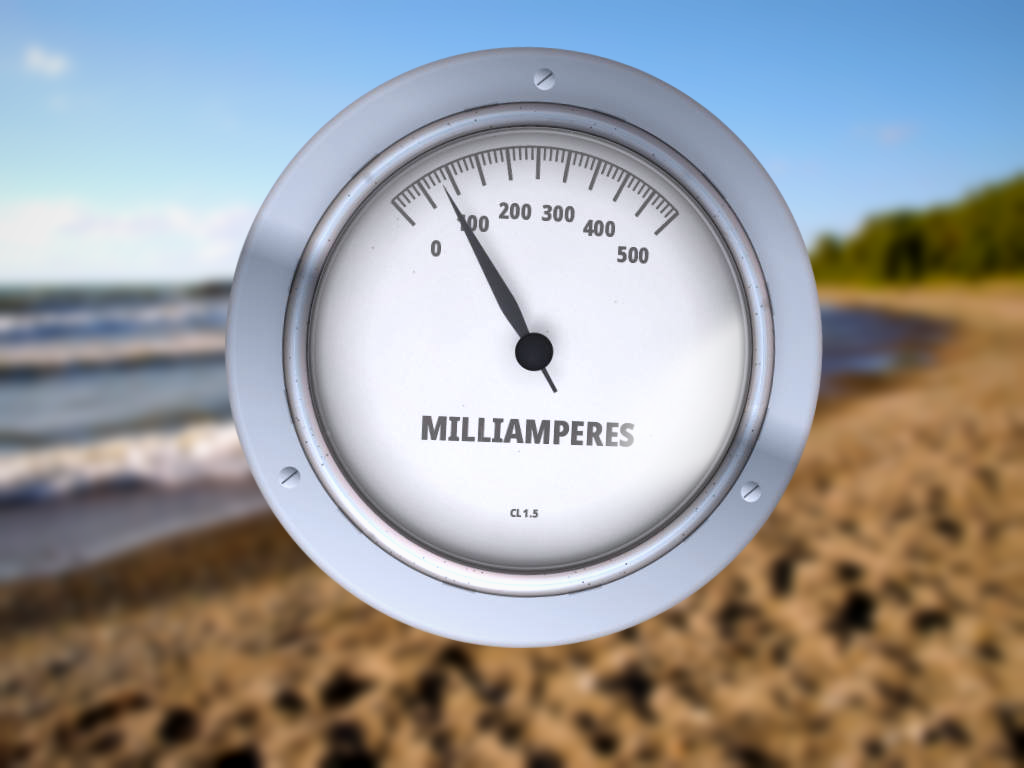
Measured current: 80 mA
